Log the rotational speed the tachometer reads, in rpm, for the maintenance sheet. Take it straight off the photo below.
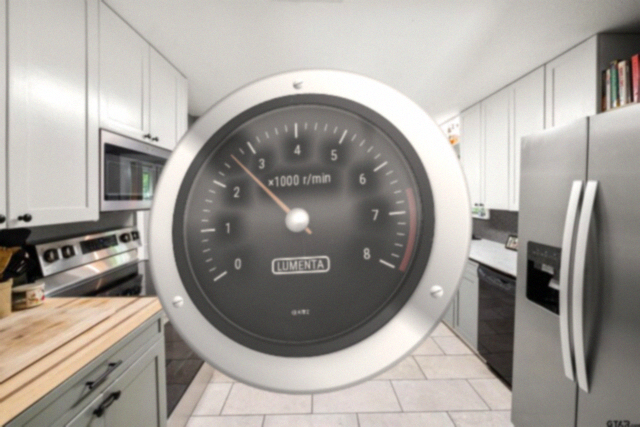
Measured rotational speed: 2600 rpm
